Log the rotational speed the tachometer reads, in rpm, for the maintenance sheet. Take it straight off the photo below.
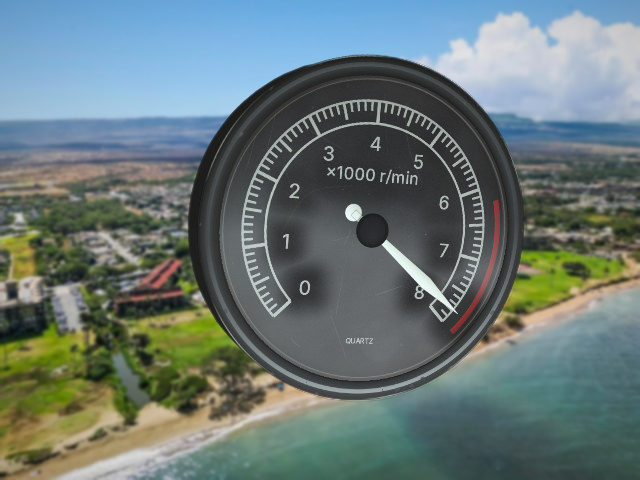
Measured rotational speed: 7800 rpm
